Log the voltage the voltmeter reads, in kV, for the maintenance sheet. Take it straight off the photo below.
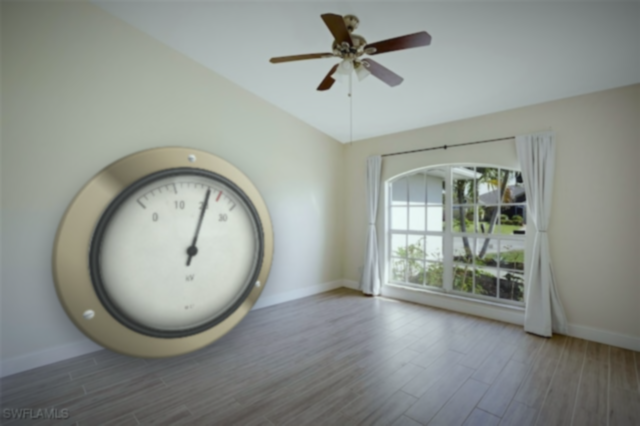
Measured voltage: 20 kV
